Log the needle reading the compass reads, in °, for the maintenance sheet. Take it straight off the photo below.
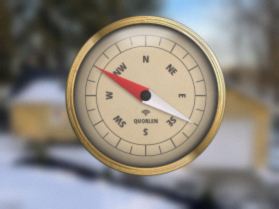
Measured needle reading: 300 °
